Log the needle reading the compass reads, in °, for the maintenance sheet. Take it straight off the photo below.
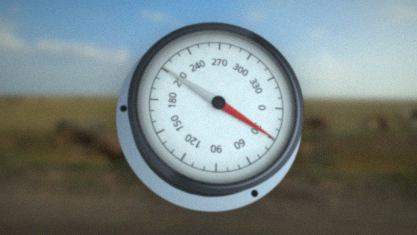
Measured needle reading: 30 °
